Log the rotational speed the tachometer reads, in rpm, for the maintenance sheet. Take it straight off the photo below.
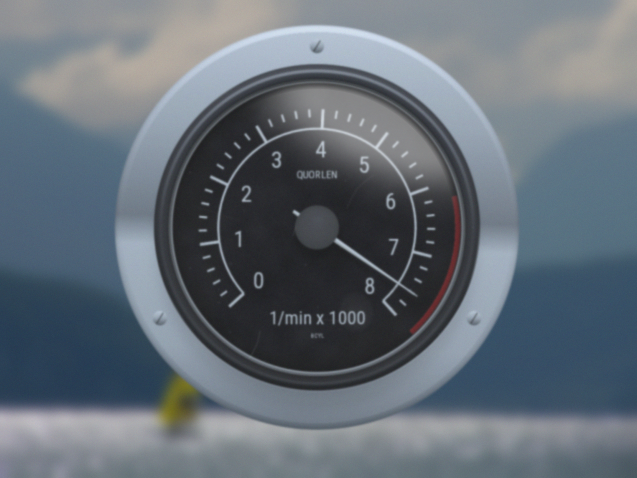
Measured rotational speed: 7600 rpm
